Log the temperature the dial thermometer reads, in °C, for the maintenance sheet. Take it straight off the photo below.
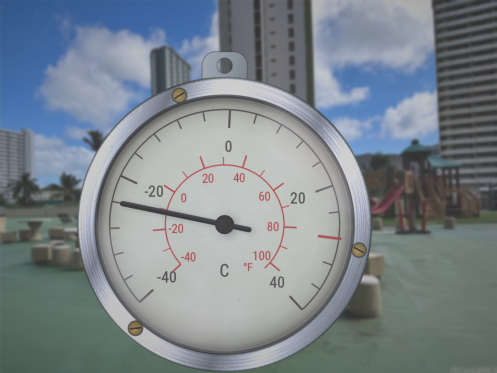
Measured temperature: -24 °C
